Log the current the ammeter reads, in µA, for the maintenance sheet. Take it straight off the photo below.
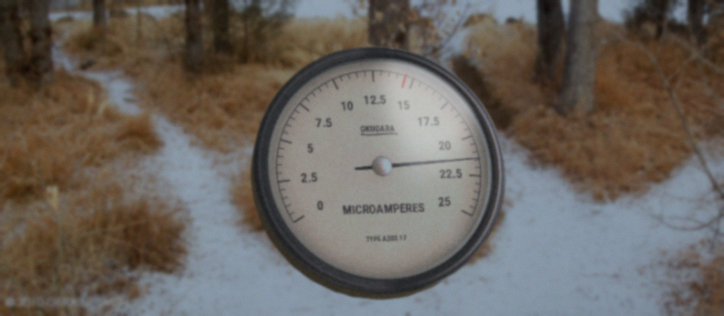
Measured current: 21.5 µA
